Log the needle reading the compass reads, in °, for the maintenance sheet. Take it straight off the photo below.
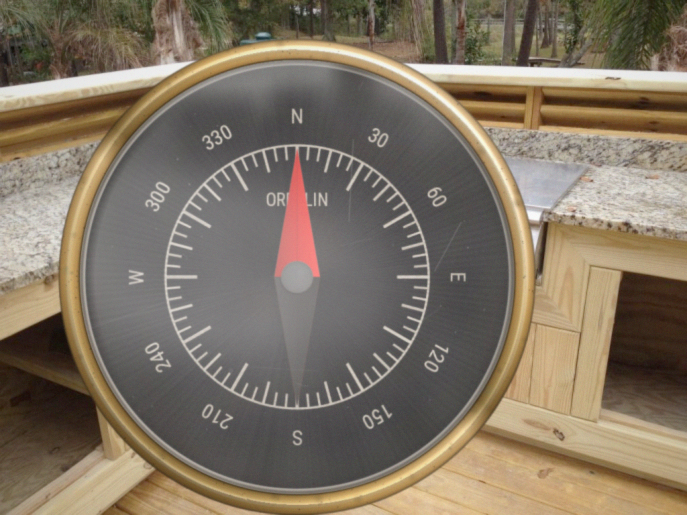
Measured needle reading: 0 °
